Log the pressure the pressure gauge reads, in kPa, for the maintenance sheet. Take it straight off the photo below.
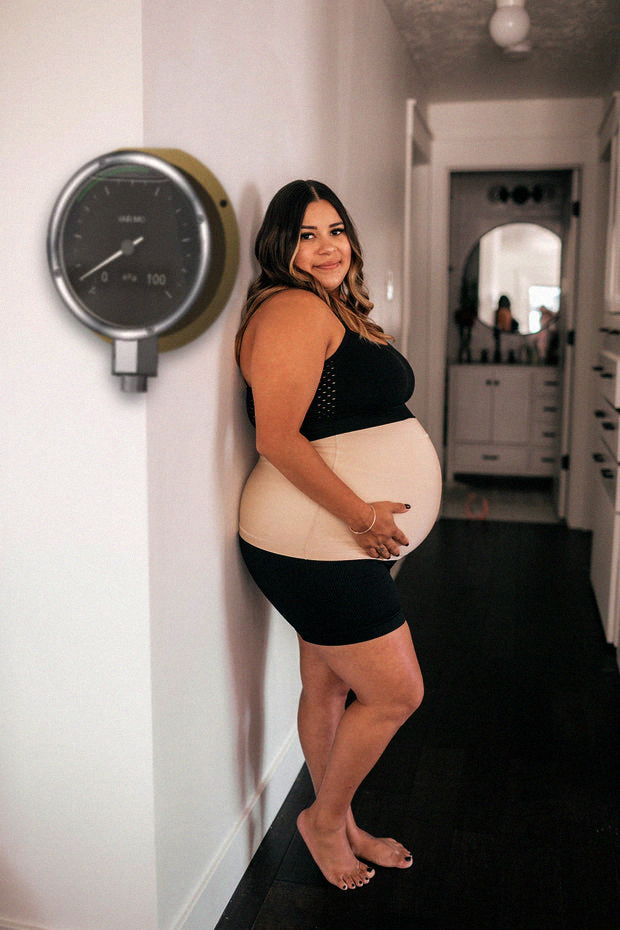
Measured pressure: 5 kPa
